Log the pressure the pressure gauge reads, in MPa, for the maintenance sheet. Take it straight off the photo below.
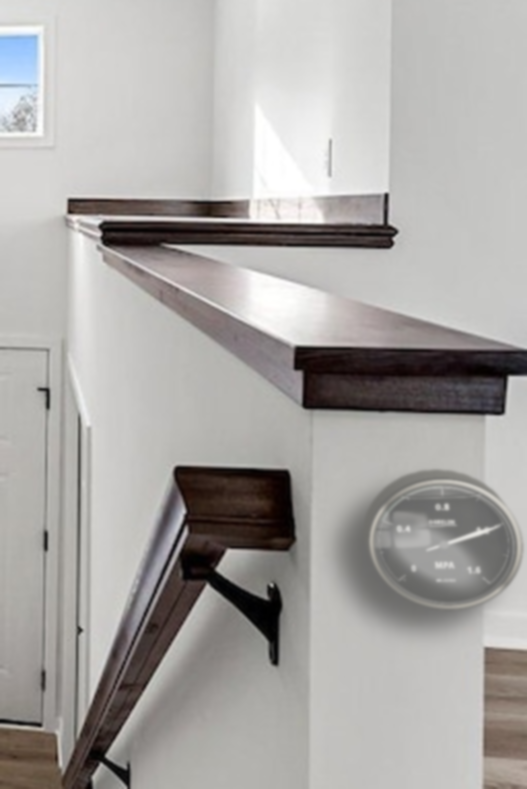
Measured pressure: 1.2 MPa
